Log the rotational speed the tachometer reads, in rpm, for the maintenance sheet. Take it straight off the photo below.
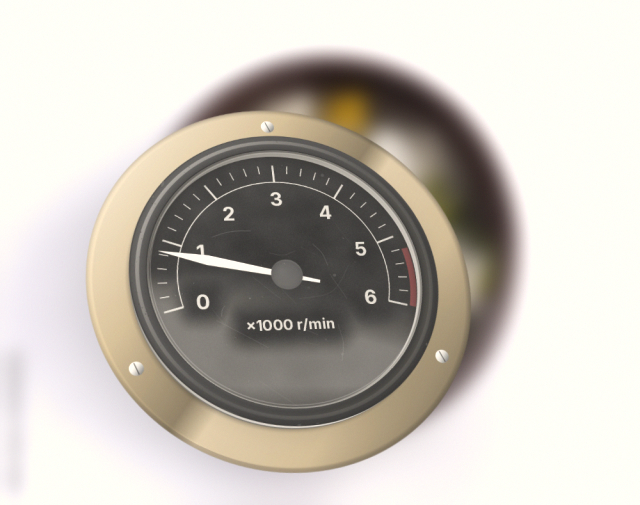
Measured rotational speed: 800 rpm
